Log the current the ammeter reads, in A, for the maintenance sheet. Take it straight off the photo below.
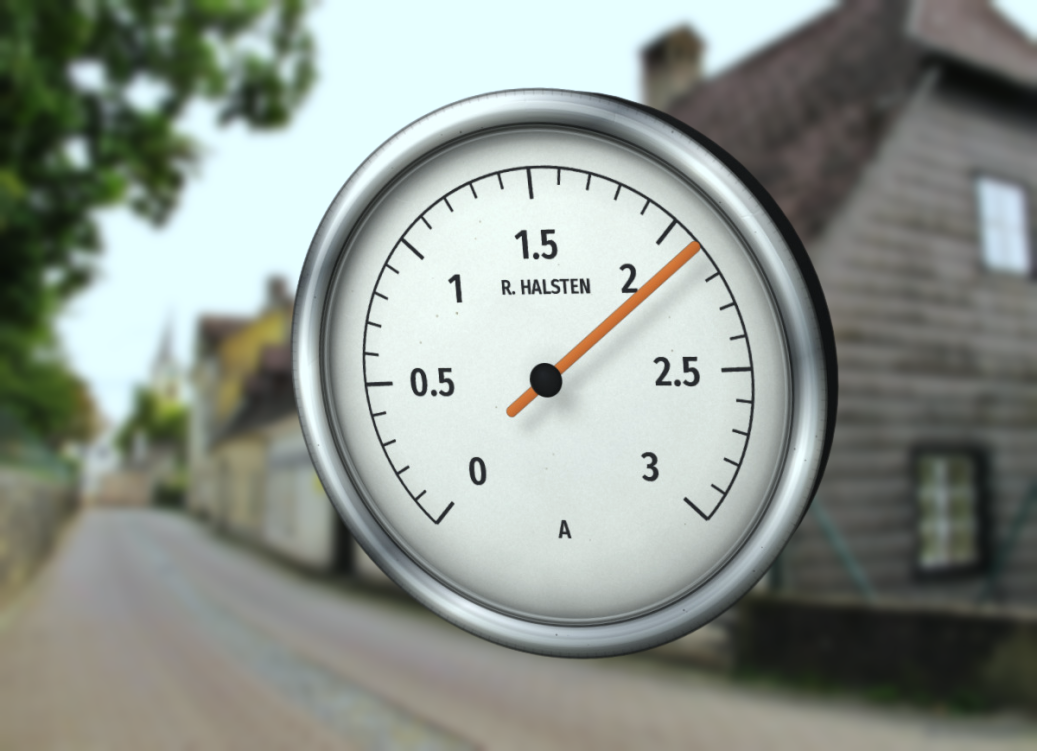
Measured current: 2.1 A
